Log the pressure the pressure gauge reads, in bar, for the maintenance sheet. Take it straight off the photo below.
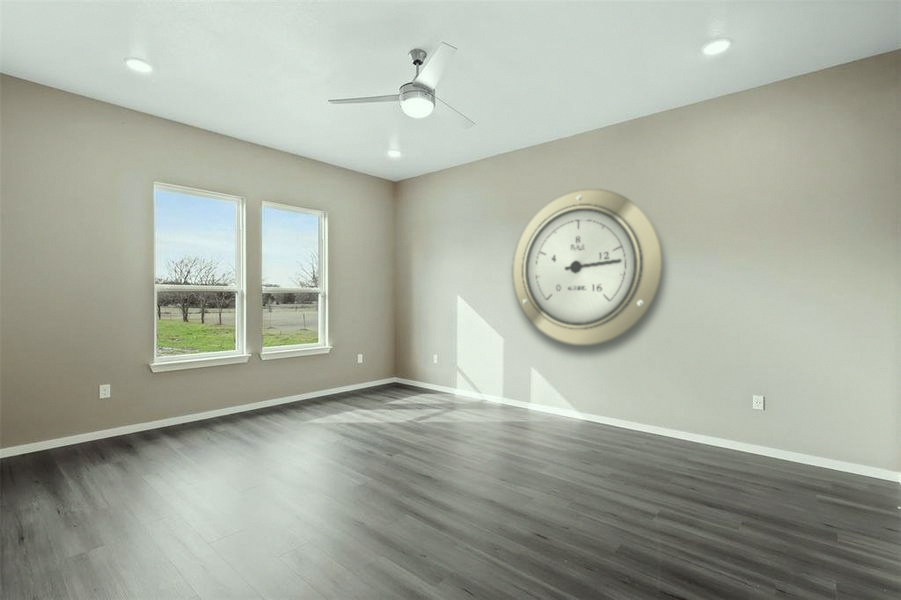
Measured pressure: 13 bar
